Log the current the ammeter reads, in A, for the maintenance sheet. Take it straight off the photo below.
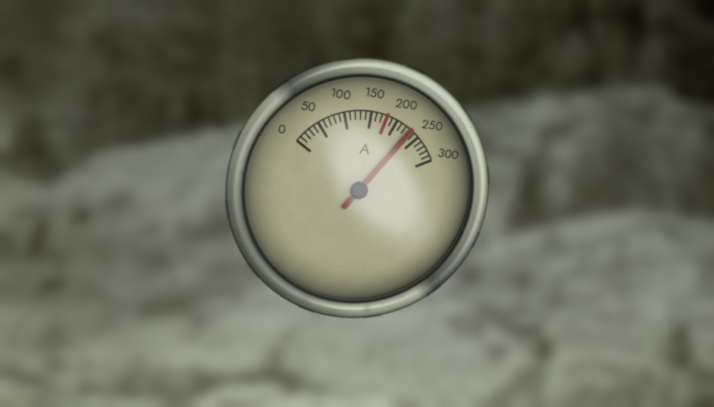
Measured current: 230 A
